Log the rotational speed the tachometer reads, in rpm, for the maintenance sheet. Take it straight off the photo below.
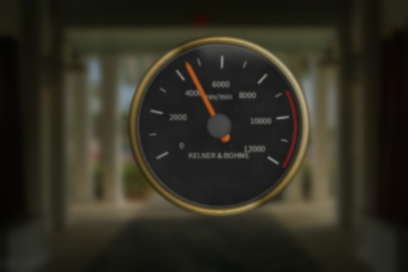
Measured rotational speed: 4500 rpm
